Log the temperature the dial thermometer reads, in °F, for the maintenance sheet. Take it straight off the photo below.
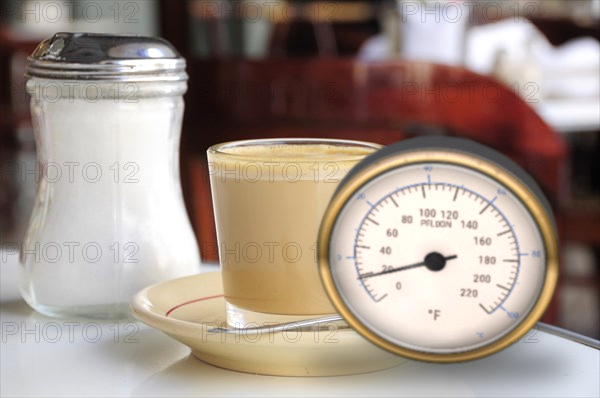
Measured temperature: 20 °F
